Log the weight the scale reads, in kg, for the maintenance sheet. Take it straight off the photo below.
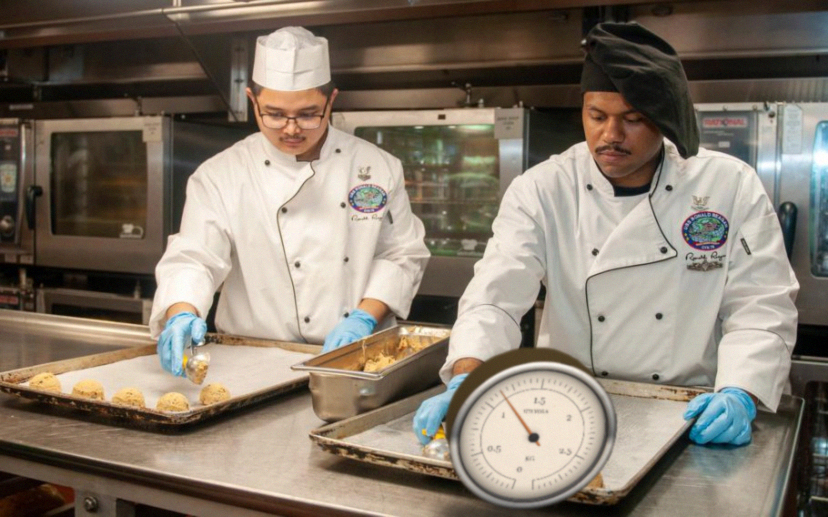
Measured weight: 1.15 kg
